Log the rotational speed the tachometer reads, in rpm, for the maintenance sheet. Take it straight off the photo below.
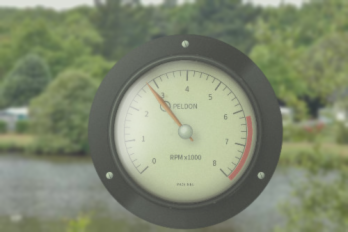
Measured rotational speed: 2800 rpm
